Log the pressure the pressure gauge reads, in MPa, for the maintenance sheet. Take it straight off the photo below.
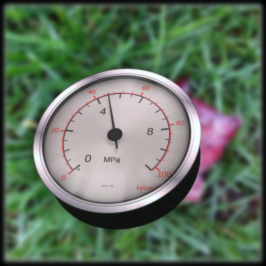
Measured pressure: 4.5 MPa
